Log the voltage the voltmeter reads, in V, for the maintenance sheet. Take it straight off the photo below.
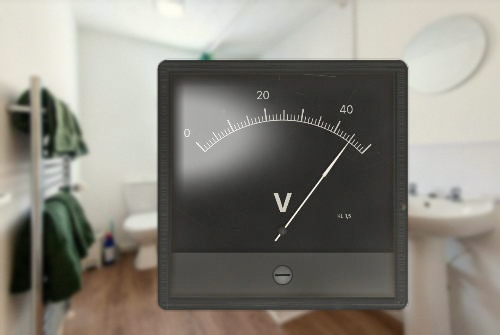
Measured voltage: 45 V
